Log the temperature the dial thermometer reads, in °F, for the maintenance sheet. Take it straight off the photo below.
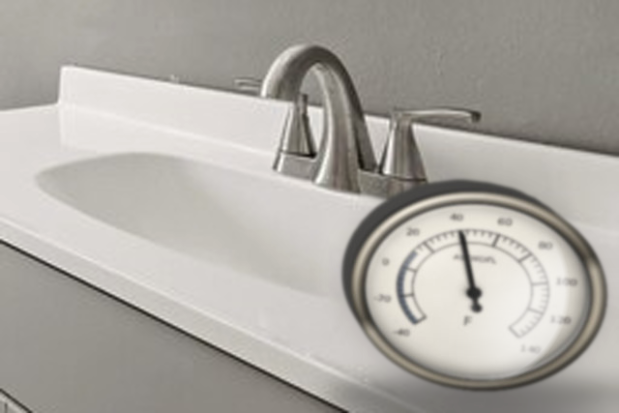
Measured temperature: 40 °F
